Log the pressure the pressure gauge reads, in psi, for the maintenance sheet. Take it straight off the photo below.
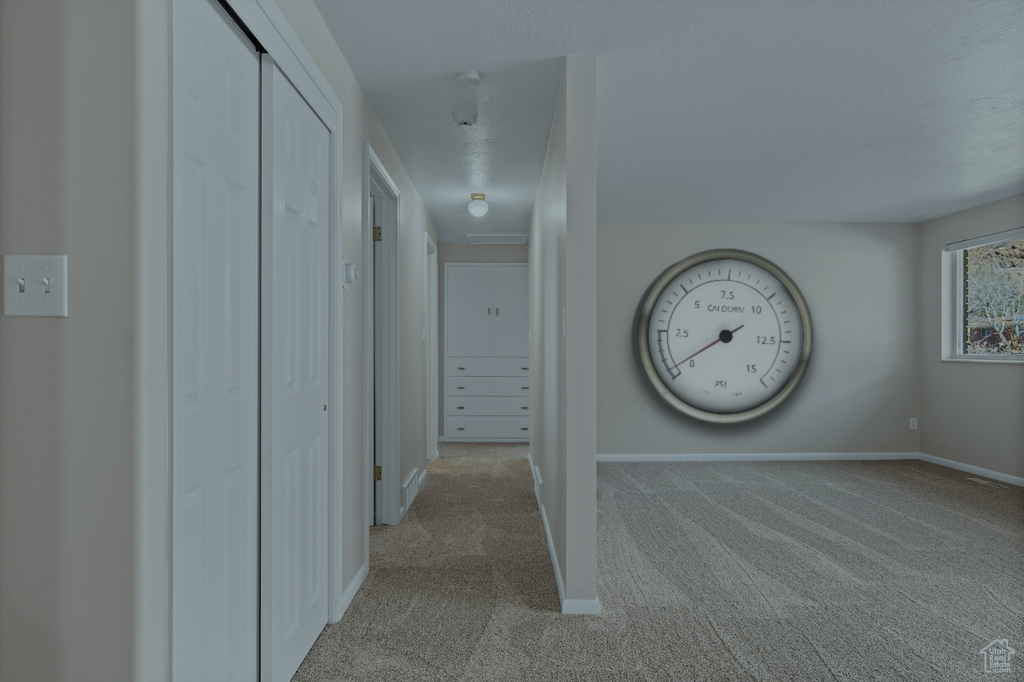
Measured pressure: 0.5 psi
